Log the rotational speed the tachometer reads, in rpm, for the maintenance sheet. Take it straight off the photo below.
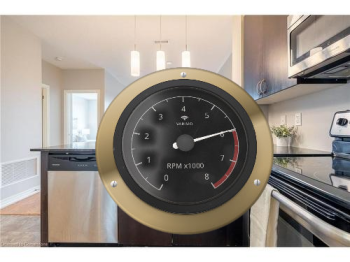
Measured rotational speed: 6000 rpm
